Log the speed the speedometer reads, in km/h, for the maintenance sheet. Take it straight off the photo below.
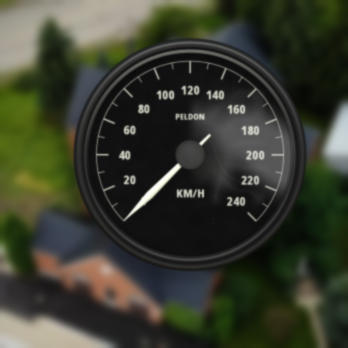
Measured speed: 0 km/h
